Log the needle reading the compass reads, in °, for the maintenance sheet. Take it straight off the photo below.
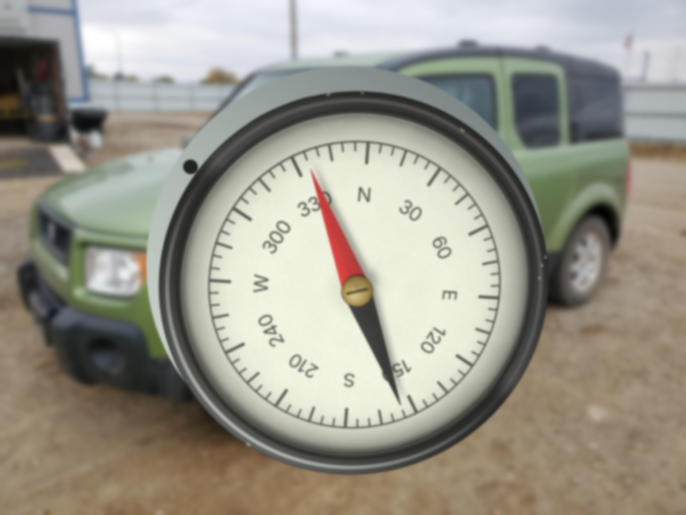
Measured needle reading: 335 °
